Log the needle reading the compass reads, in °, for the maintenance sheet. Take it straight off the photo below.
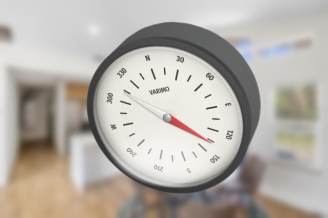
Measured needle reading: 135 °
